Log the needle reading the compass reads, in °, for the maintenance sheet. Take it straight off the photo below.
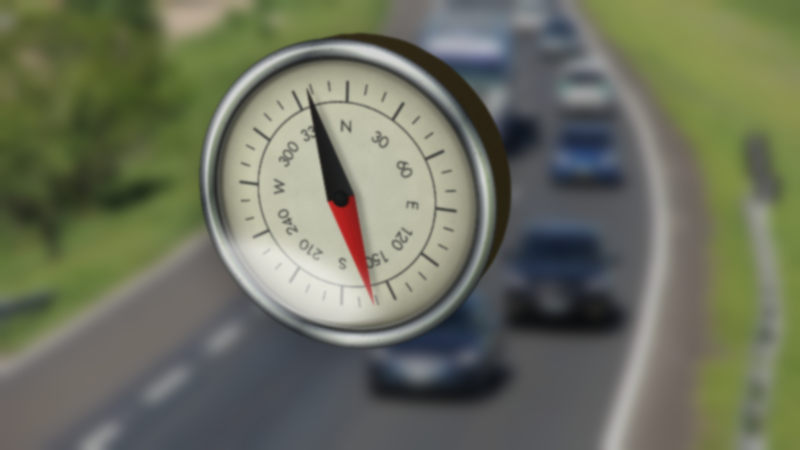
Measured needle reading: 160 °
